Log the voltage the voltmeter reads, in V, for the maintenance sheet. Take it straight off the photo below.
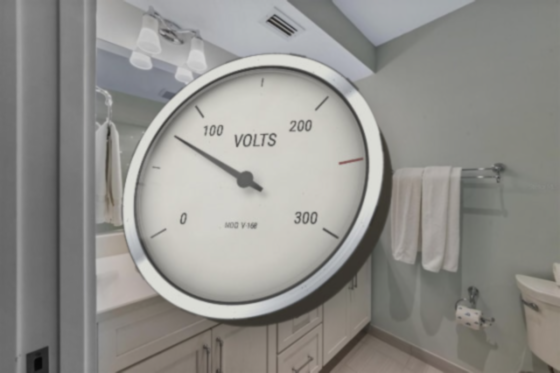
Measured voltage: 75 V
